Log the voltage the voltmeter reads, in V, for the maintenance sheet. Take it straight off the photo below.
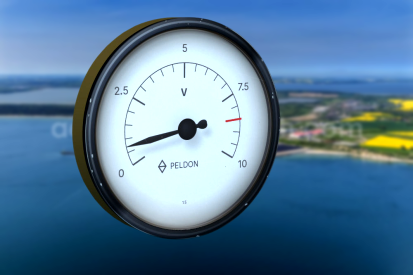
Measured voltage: 0.75 V
